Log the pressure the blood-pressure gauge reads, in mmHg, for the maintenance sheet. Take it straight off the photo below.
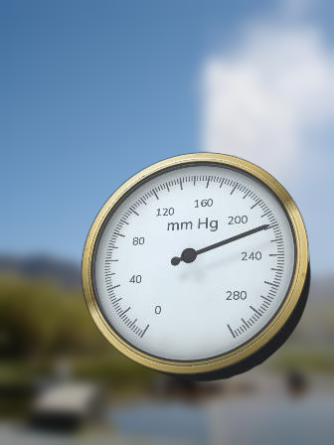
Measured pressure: 220 mmHg
